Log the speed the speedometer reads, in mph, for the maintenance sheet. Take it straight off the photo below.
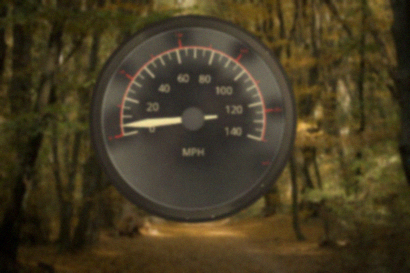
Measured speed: 5 mph
